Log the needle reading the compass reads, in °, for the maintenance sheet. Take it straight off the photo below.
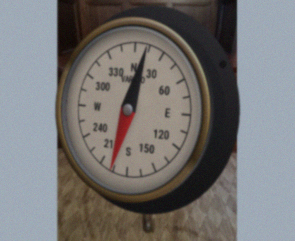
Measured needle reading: 195 °
